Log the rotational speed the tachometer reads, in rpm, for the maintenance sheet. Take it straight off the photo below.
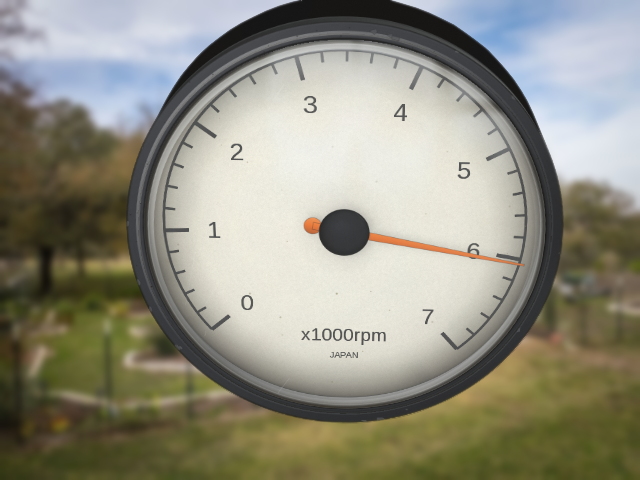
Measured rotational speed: 6000 rpm
